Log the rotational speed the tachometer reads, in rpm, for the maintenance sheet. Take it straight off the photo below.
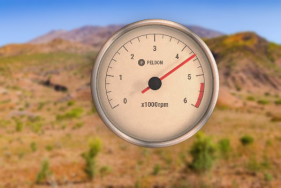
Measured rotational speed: 4375 rpm
